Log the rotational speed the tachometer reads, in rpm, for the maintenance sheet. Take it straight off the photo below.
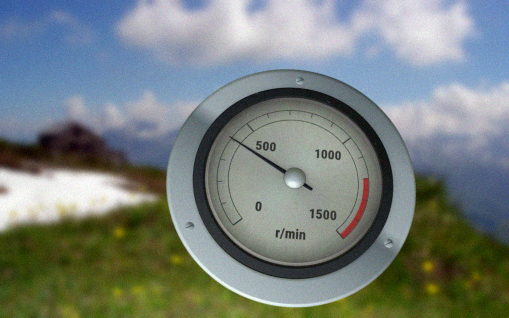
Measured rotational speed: 400 rpm
